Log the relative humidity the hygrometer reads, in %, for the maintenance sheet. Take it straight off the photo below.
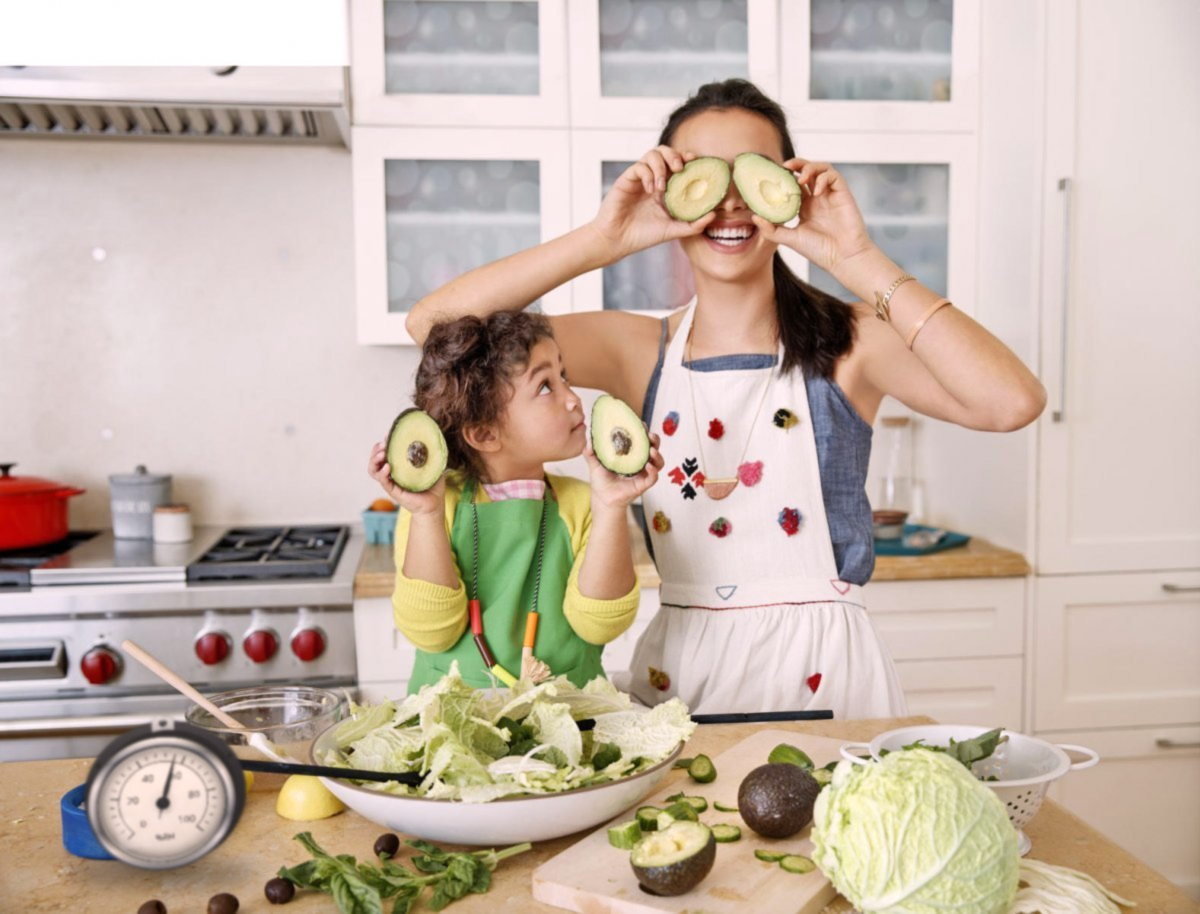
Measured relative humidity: 56 %
